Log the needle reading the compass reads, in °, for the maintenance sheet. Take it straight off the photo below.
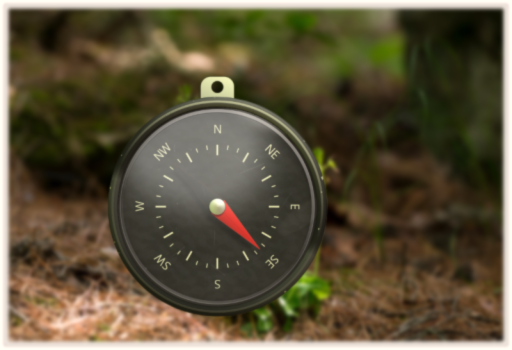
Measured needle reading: 135 °
